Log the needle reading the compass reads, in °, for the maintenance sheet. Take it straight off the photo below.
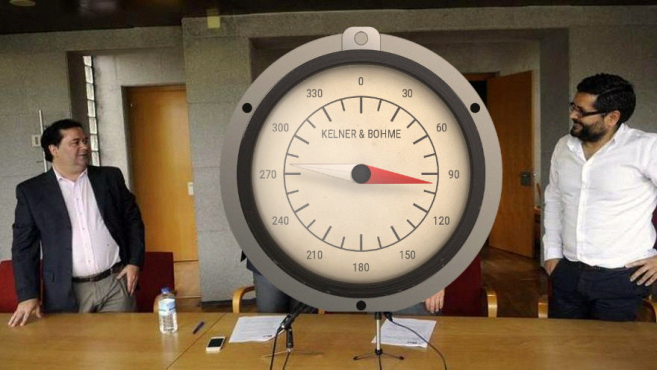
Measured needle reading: 97.5 °
